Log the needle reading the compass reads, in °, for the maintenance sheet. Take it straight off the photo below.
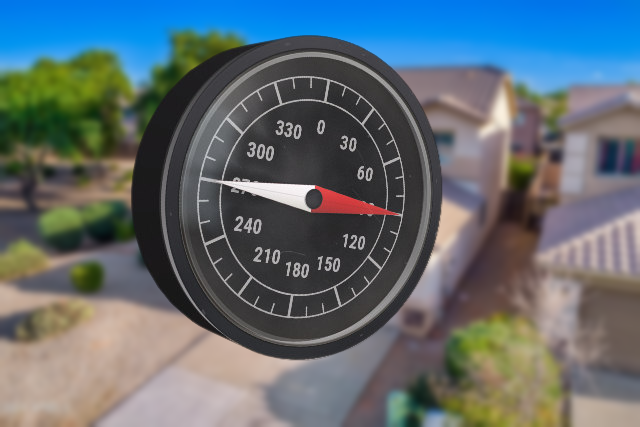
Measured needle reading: 90 °
